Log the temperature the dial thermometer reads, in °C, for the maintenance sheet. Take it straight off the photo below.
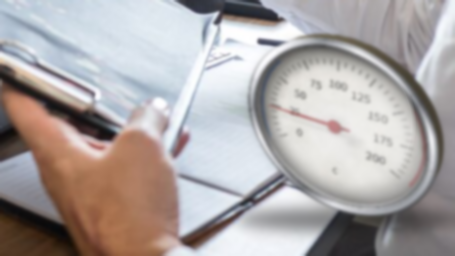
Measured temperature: 25 °C
